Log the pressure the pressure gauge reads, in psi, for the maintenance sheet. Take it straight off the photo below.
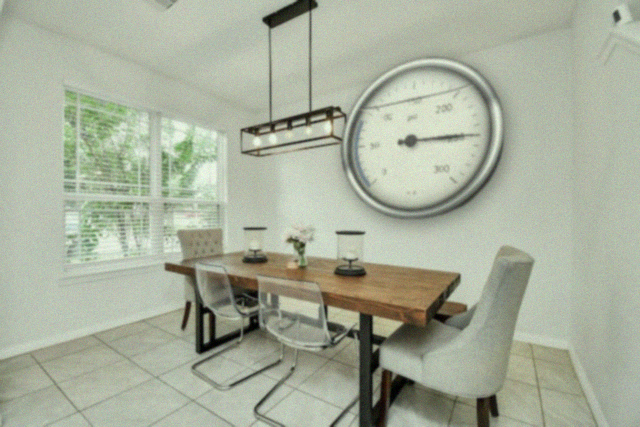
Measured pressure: 250 psi
